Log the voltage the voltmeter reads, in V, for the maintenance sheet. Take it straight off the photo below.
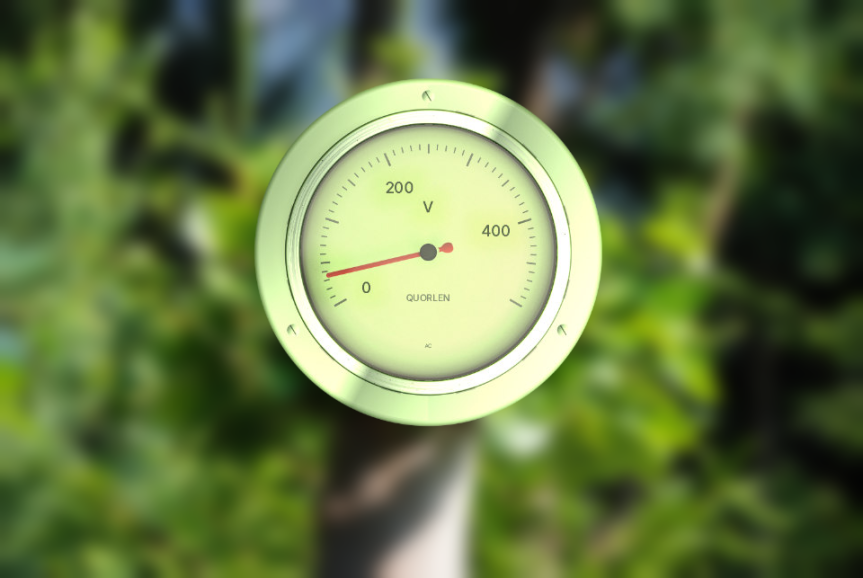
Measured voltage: 35 V
